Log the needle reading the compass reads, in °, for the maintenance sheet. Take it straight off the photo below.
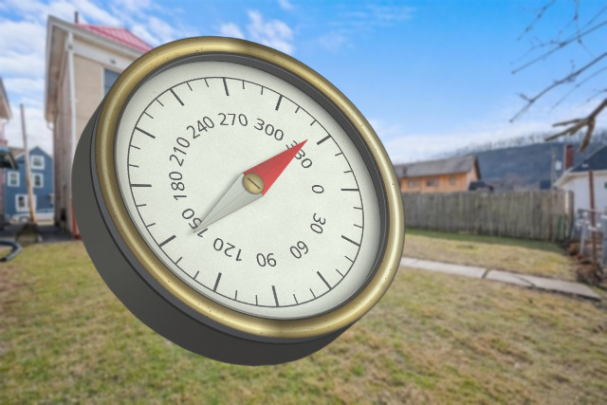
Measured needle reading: 325 °
